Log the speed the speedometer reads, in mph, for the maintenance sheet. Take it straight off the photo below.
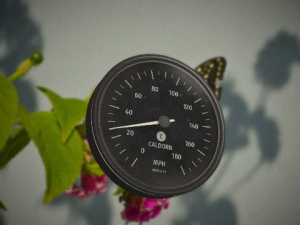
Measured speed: 25 mph
